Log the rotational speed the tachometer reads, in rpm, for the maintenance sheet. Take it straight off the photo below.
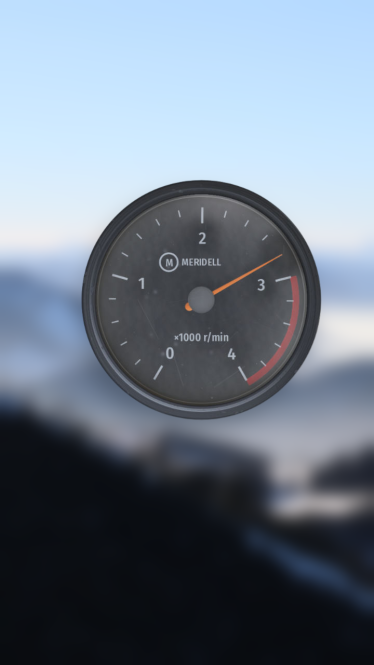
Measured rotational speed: 2800 rpm
